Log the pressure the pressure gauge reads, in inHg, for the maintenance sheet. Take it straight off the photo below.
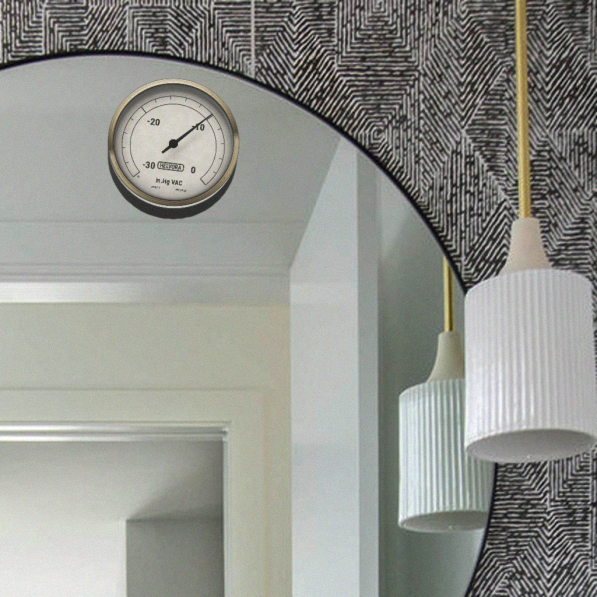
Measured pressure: -10 inHg
